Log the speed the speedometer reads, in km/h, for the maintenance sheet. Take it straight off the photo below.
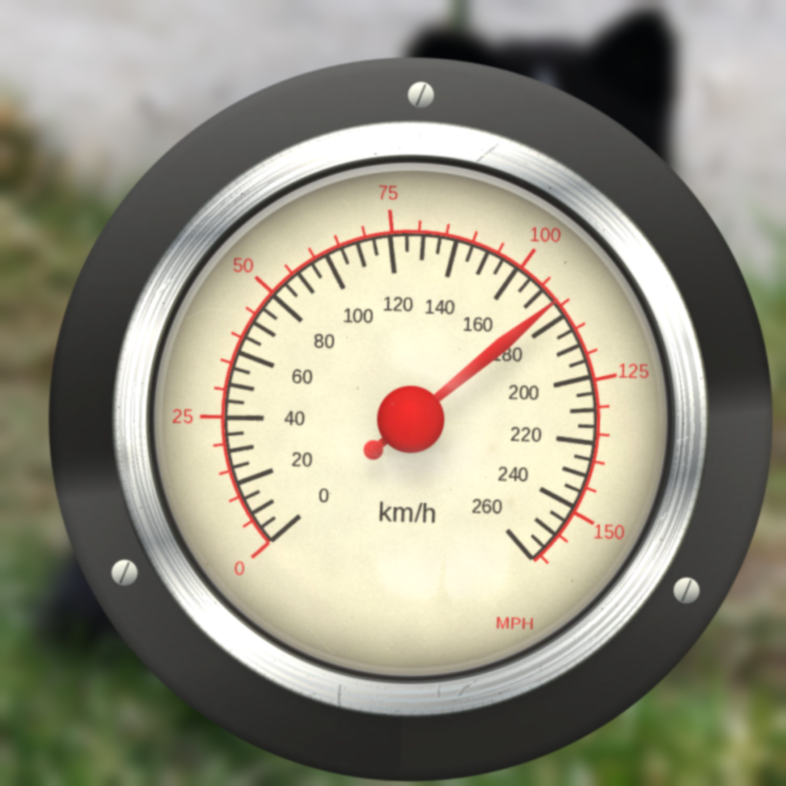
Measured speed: 175 km/h
